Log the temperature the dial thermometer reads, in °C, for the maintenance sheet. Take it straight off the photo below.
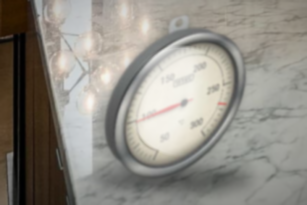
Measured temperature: 100 °C
